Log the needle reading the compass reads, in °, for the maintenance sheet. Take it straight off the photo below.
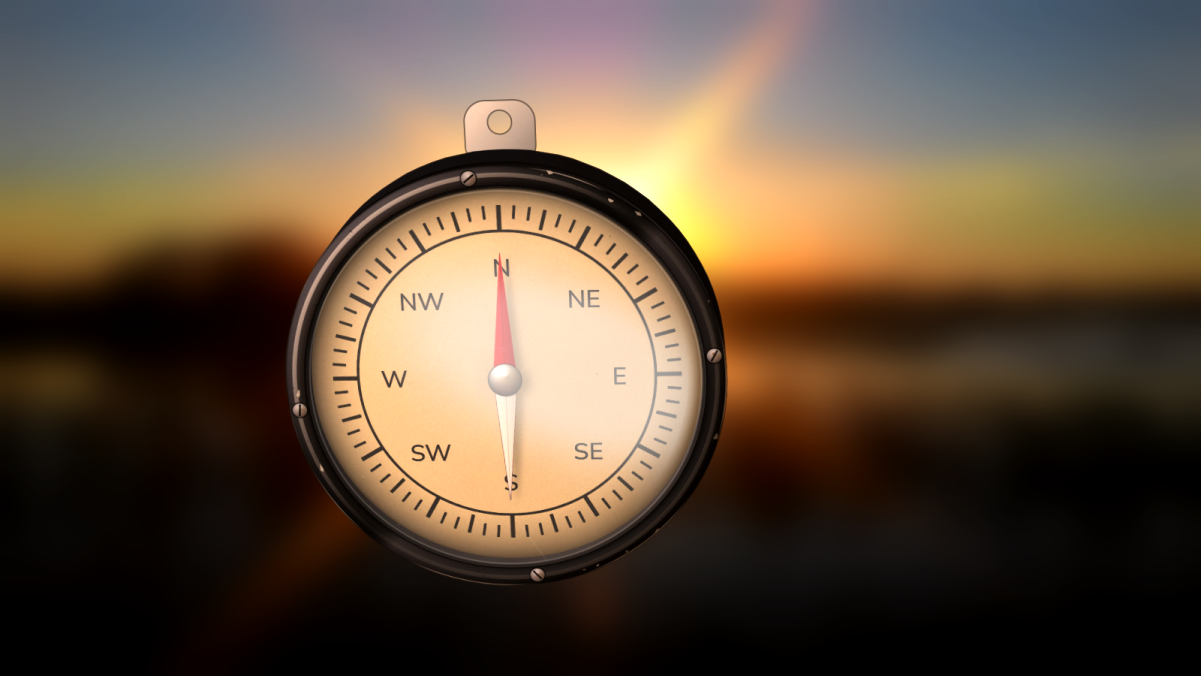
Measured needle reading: 0 °
